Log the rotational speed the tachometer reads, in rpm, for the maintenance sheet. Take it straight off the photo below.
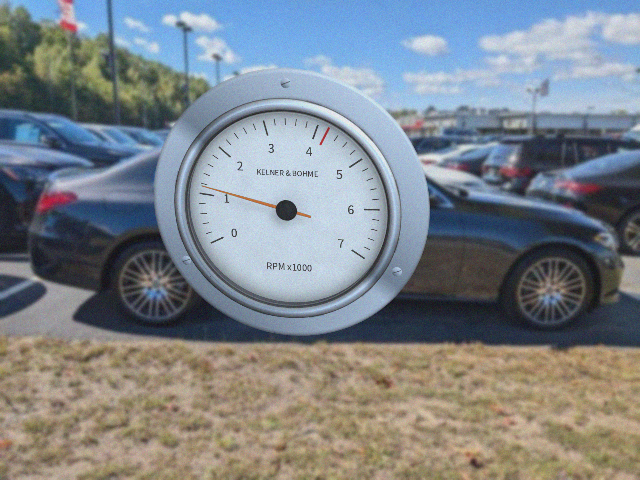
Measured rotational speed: 1200 rpm
